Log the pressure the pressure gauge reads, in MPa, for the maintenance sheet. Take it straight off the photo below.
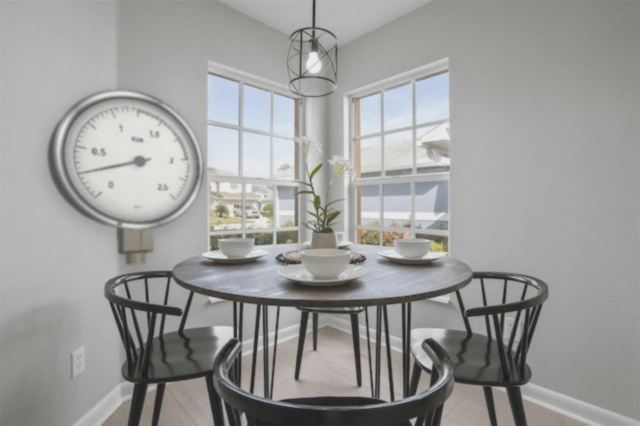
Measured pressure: 0.25 MPa
